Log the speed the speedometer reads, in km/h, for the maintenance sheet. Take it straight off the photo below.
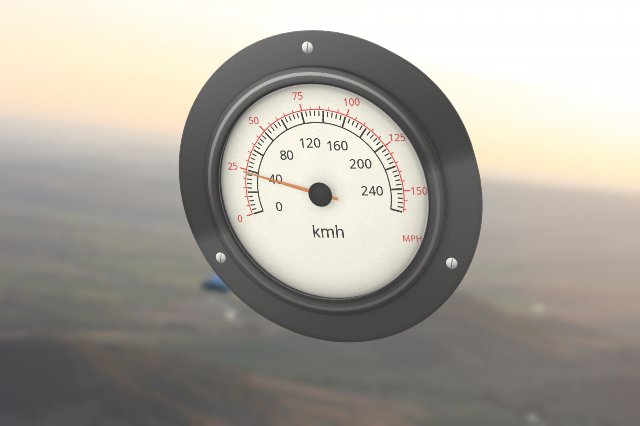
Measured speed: 40 km/h
